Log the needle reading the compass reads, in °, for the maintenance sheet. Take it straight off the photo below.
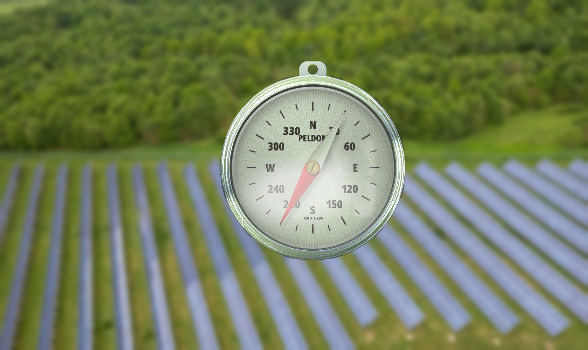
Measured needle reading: 210 °
